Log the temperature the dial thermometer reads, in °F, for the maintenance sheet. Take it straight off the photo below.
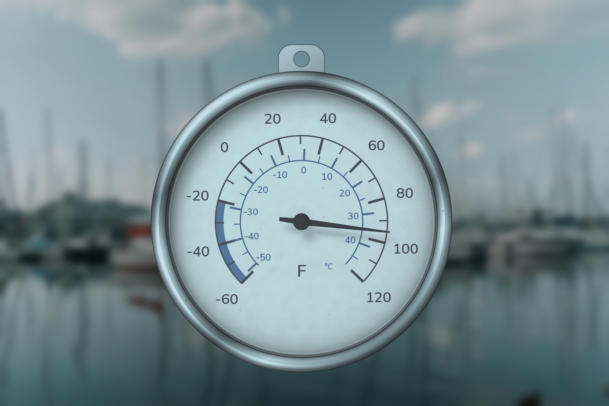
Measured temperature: 95 °F
